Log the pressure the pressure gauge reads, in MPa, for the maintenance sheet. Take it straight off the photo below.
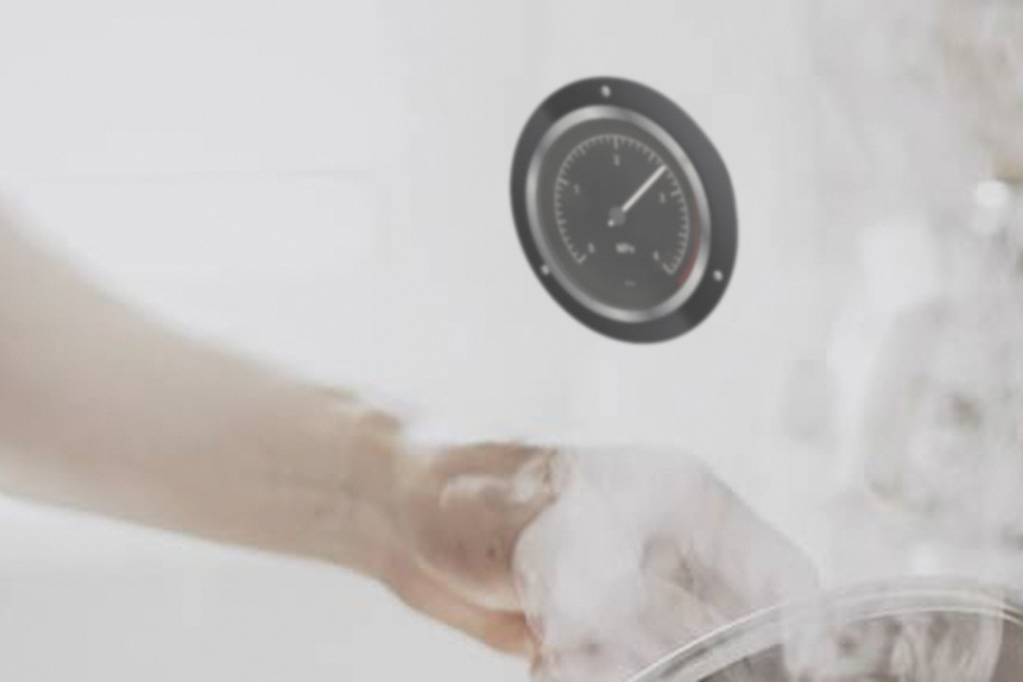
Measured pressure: 2.7 MPa
